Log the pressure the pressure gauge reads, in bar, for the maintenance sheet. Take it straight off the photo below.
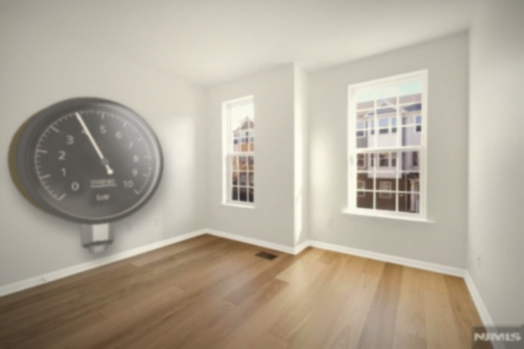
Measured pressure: 4 bar
